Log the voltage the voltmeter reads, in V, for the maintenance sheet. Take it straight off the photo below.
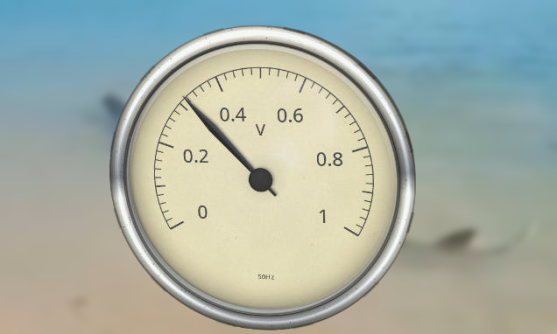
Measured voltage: 0.32 V
